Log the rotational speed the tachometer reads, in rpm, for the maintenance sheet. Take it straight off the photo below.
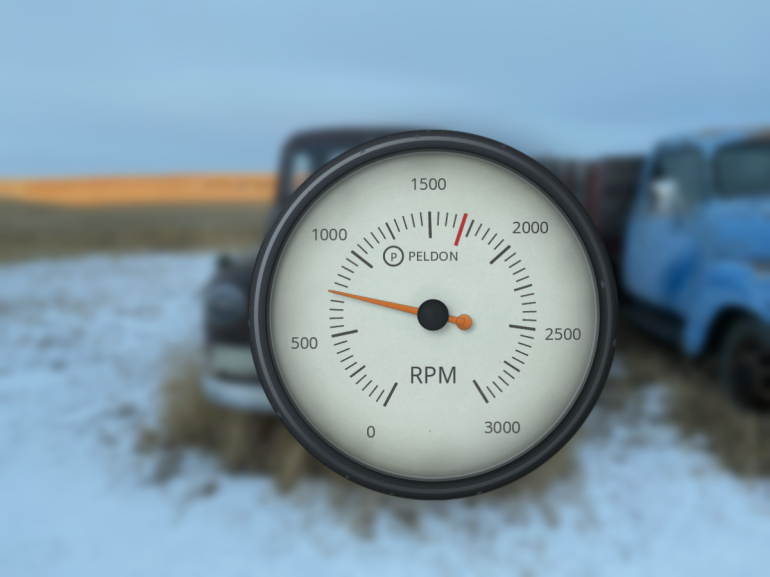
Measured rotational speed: 750 rpm
